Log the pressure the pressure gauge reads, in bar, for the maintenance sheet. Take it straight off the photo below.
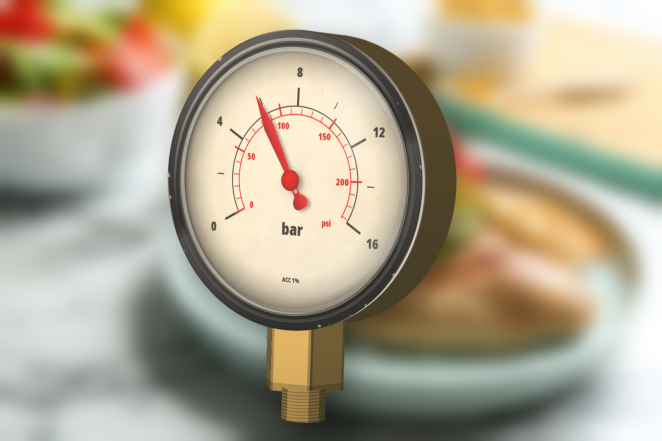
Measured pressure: 6 bar
